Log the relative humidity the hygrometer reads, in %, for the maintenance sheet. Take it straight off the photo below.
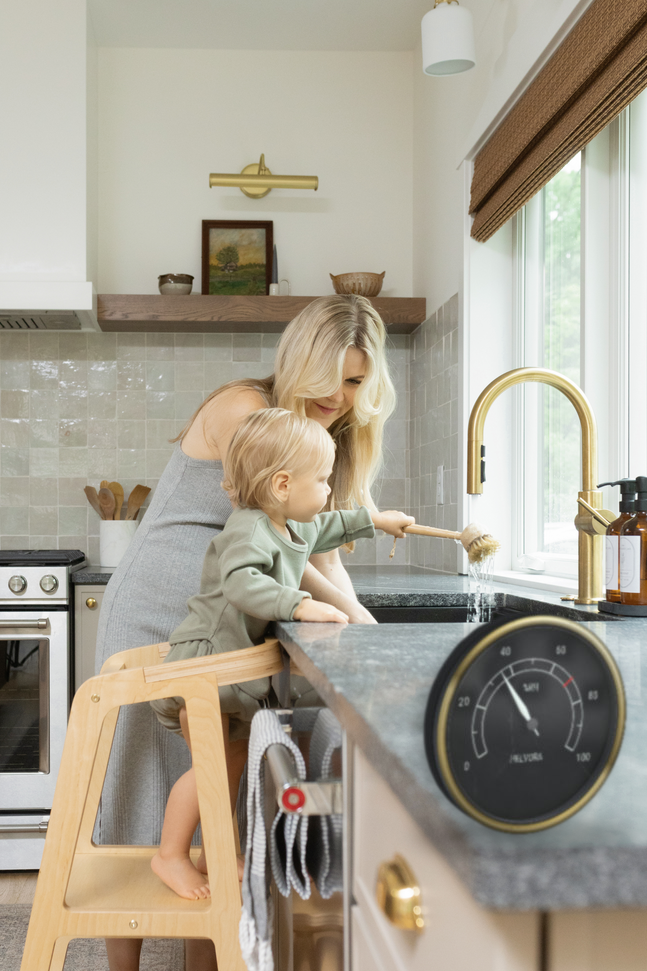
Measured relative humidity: 35 %
